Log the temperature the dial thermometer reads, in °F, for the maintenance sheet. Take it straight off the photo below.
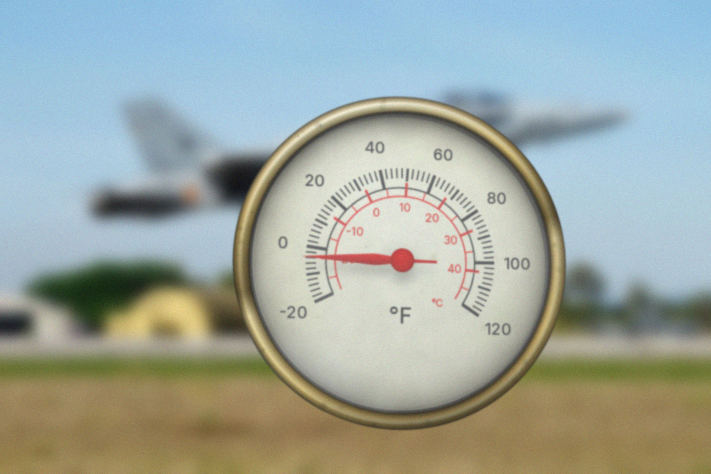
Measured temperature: -4 °F
